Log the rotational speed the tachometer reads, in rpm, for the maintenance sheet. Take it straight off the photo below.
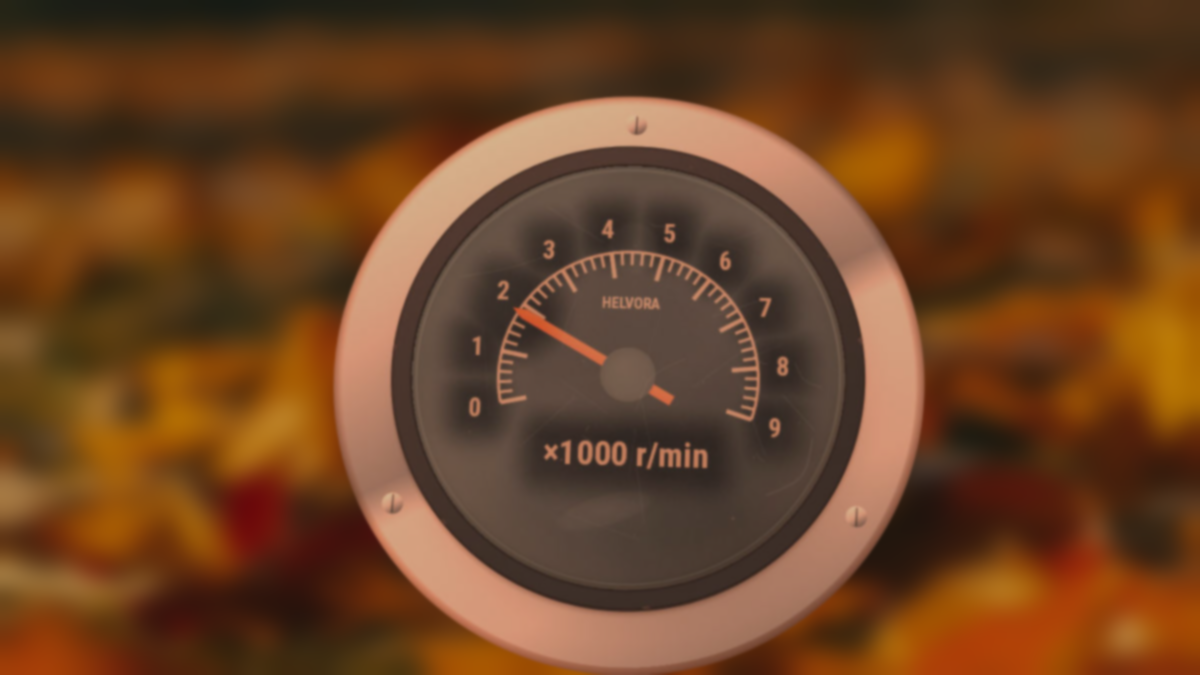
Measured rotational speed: 1800 rpm
